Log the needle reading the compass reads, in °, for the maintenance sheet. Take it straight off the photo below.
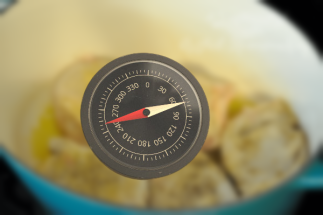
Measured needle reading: 250 °
